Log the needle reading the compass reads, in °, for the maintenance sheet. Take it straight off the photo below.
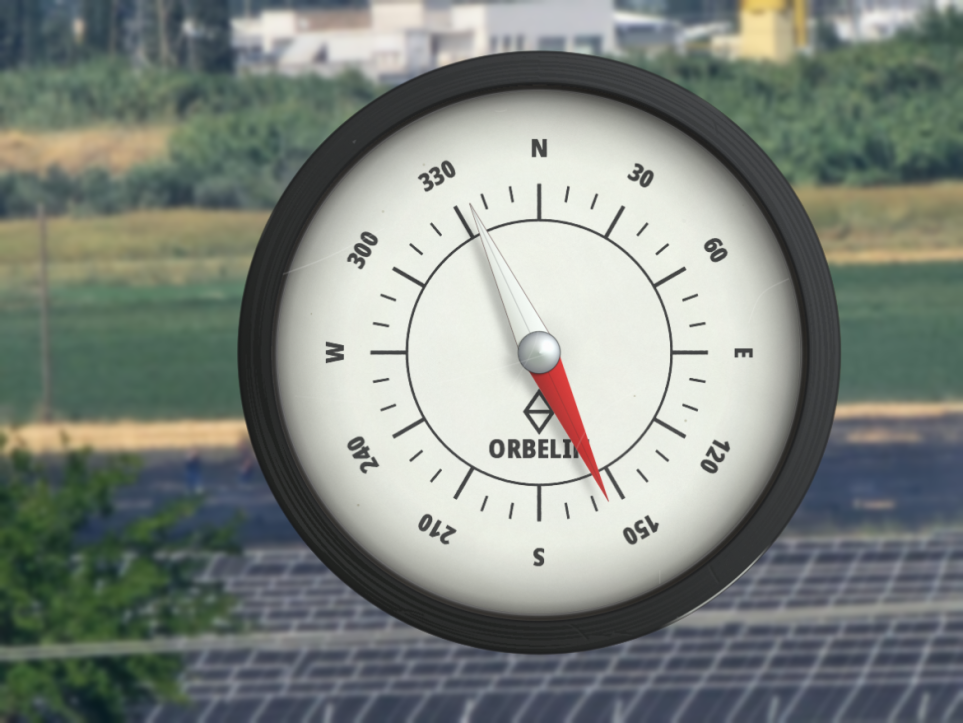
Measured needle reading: 155 °
